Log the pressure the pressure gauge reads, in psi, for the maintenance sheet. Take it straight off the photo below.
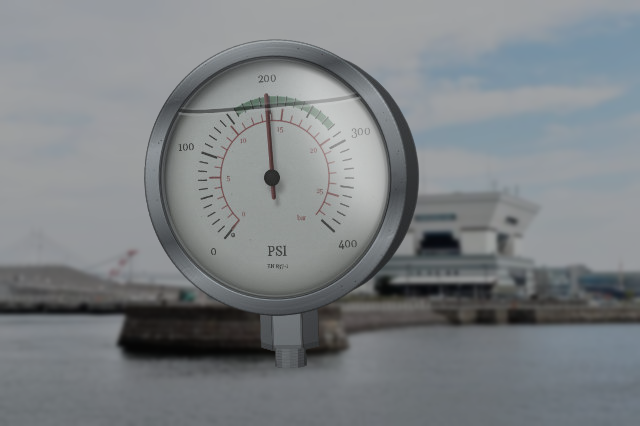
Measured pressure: 200 psi
